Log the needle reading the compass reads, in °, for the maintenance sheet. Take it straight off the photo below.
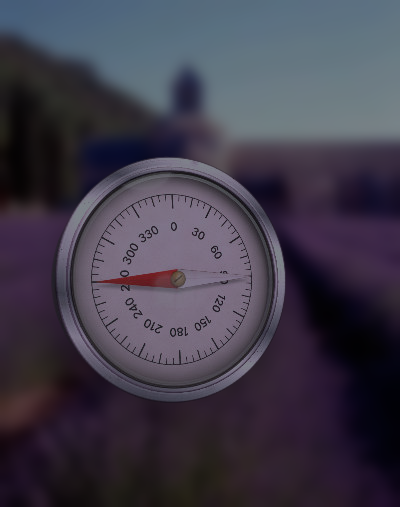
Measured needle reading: 270 °
